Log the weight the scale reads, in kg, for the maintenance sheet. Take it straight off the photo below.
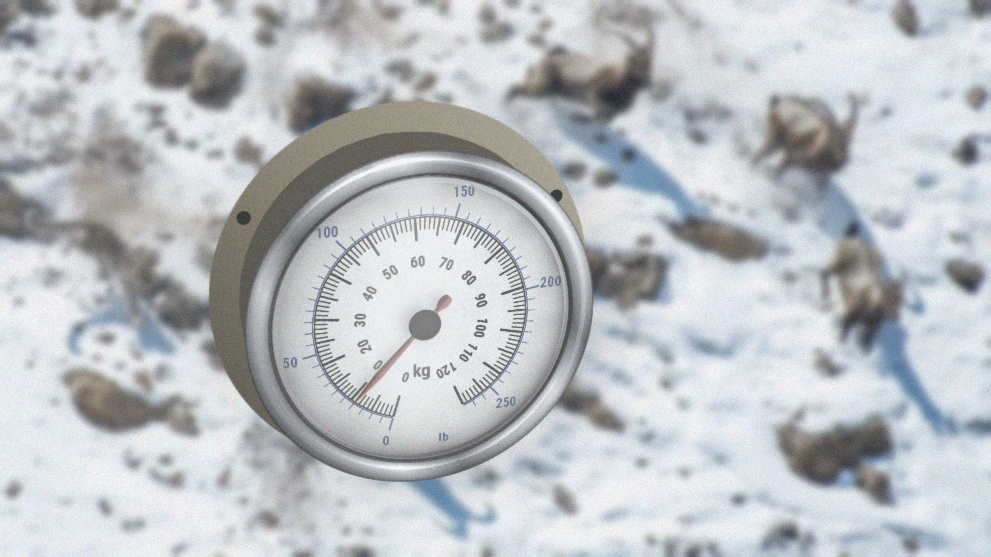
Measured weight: 10 kg
